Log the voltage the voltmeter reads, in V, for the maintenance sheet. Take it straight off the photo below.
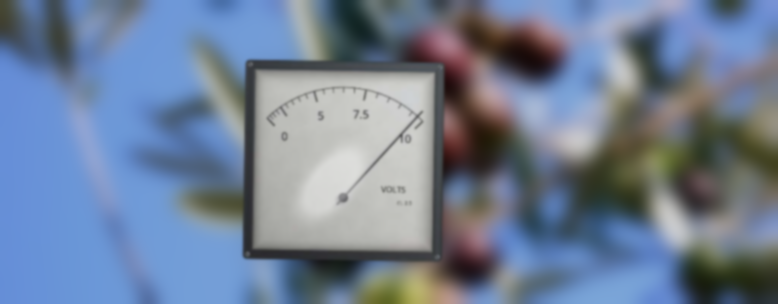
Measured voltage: 9.75 V
